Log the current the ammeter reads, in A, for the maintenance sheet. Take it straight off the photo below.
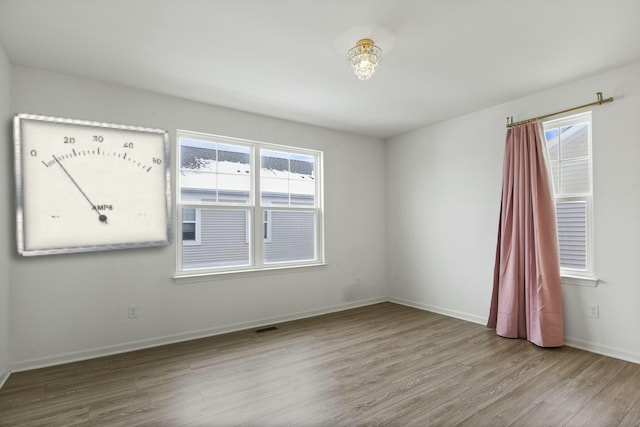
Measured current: 10 A
